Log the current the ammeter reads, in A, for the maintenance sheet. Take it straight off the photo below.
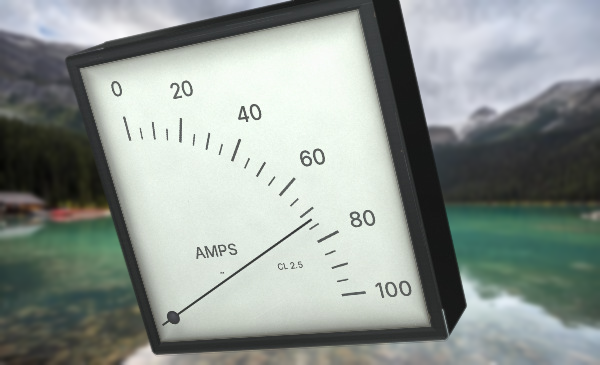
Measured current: 72.5 A
